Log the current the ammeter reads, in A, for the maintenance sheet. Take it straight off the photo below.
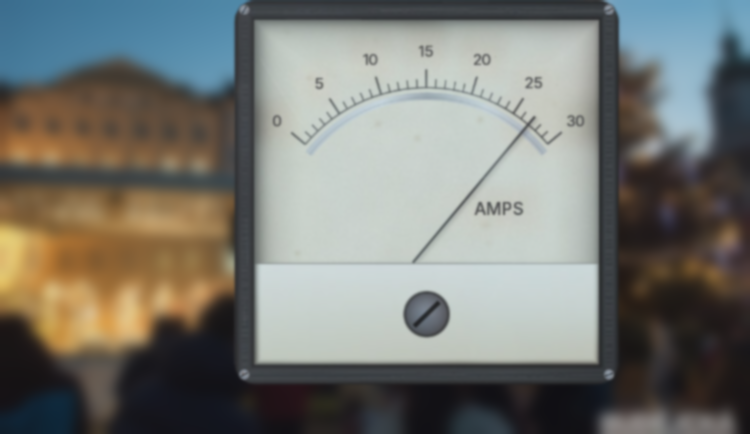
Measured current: 27 A
